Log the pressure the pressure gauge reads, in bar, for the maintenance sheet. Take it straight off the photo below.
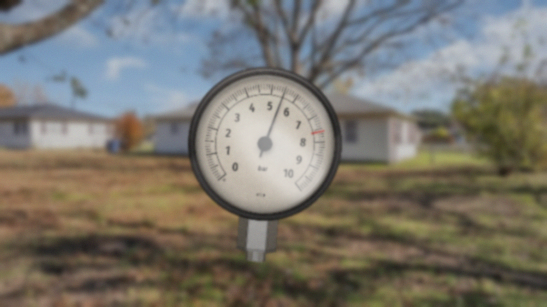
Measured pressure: 5.5 bar
